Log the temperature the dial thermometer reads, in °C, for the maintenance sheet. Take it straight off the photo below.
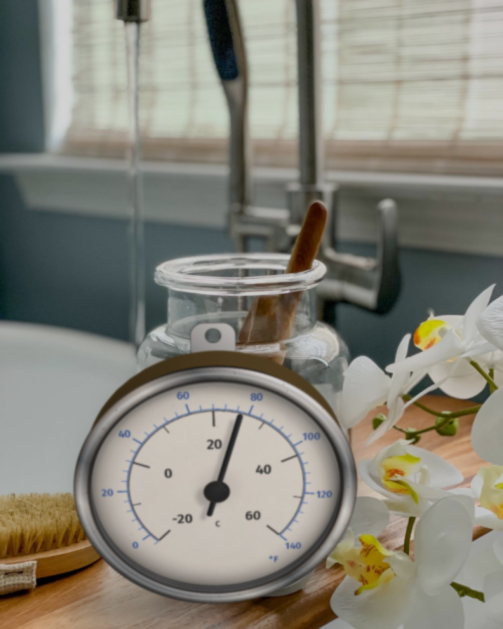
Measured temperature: 25 °C
